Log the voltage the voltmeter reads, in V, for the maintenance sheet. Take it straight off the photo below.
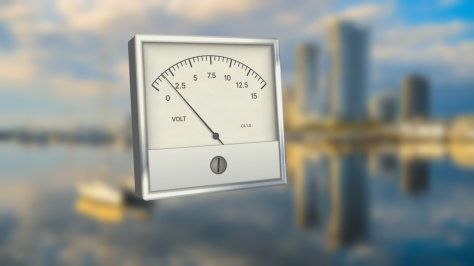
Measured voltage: 1.5 V
